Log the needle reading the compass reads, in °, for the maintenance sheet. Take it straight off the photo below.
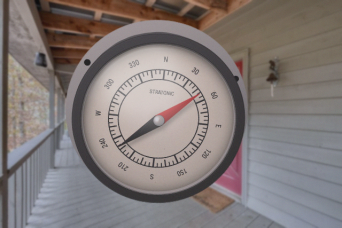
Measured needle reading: 50 °
